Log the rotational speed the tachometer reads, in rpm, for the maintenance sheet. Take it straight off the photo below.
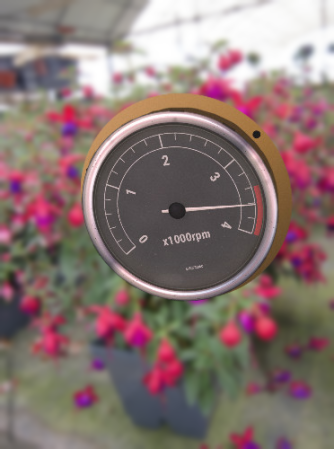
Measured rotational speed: 3600 rpm
